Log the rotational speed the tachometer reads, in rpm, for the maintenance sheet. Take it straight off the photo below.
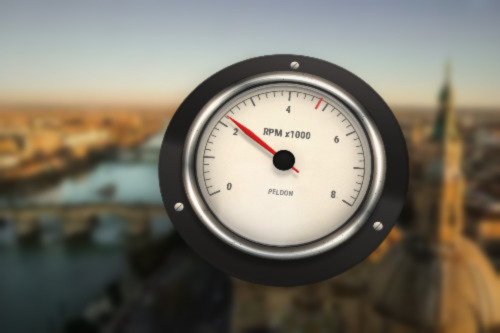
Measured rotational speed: 2200 rpm
